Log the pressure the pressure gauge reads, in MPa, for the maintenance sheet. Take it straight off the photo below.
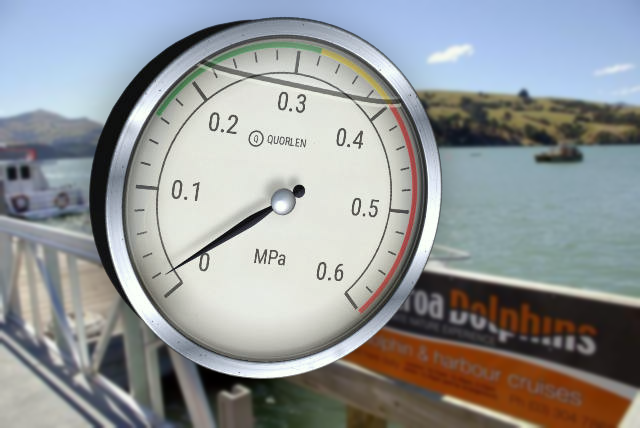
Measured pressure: 0.02 MPa
